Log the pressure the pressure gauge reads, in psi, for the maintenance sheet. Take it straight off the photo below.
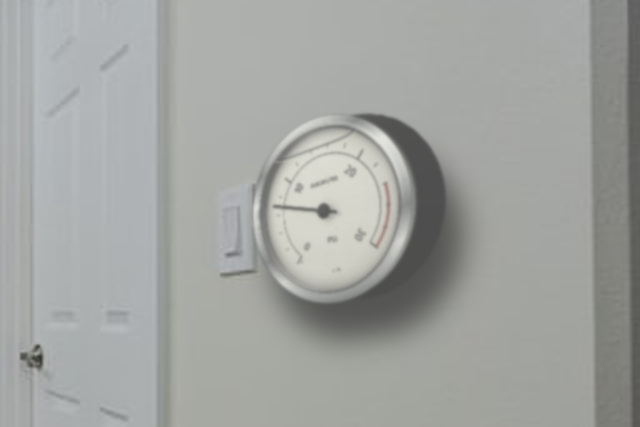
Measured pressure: 7 psi
